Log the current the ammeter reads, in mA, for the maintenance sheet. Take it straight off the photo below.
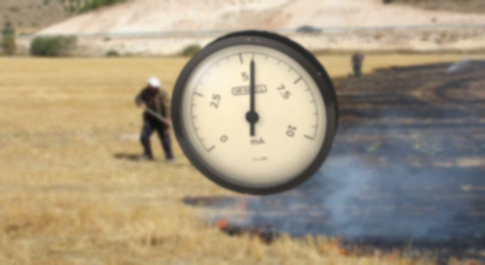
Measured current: 5.5 mA
